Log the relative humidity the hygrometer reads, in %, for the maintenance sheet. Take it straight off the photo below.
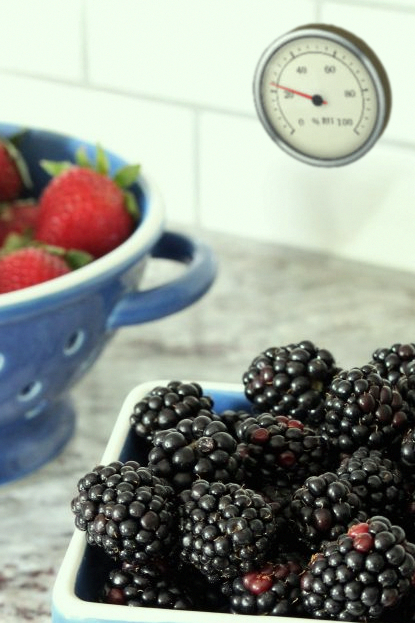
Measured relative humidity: 24 %
